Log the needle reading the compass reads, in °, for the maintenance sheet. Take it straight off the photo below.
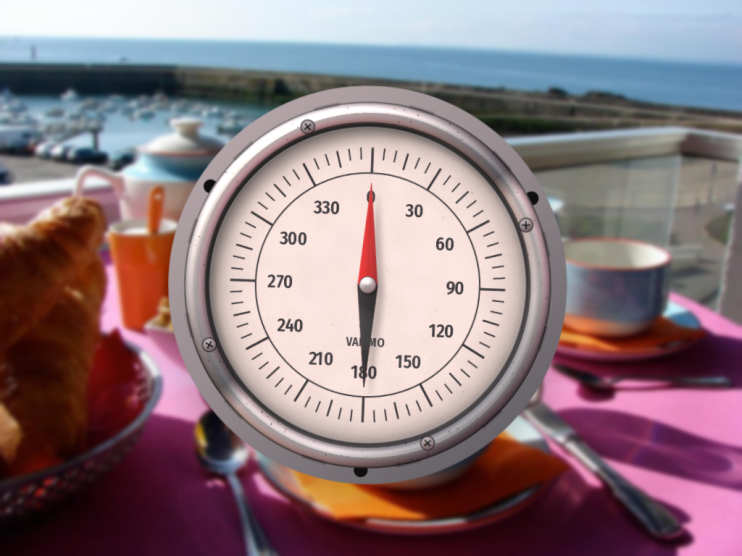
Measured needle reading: 0 °
